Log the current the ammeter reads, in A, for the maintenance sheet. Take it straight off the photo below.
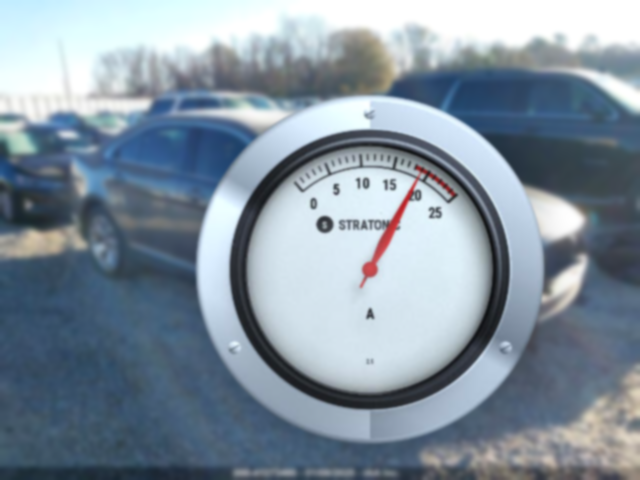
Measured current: 19 A
